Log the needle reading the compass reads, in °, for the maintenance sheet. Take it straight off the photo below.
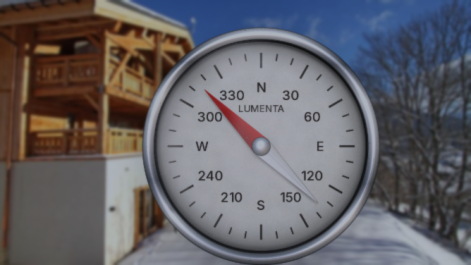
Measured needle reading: 315 °
